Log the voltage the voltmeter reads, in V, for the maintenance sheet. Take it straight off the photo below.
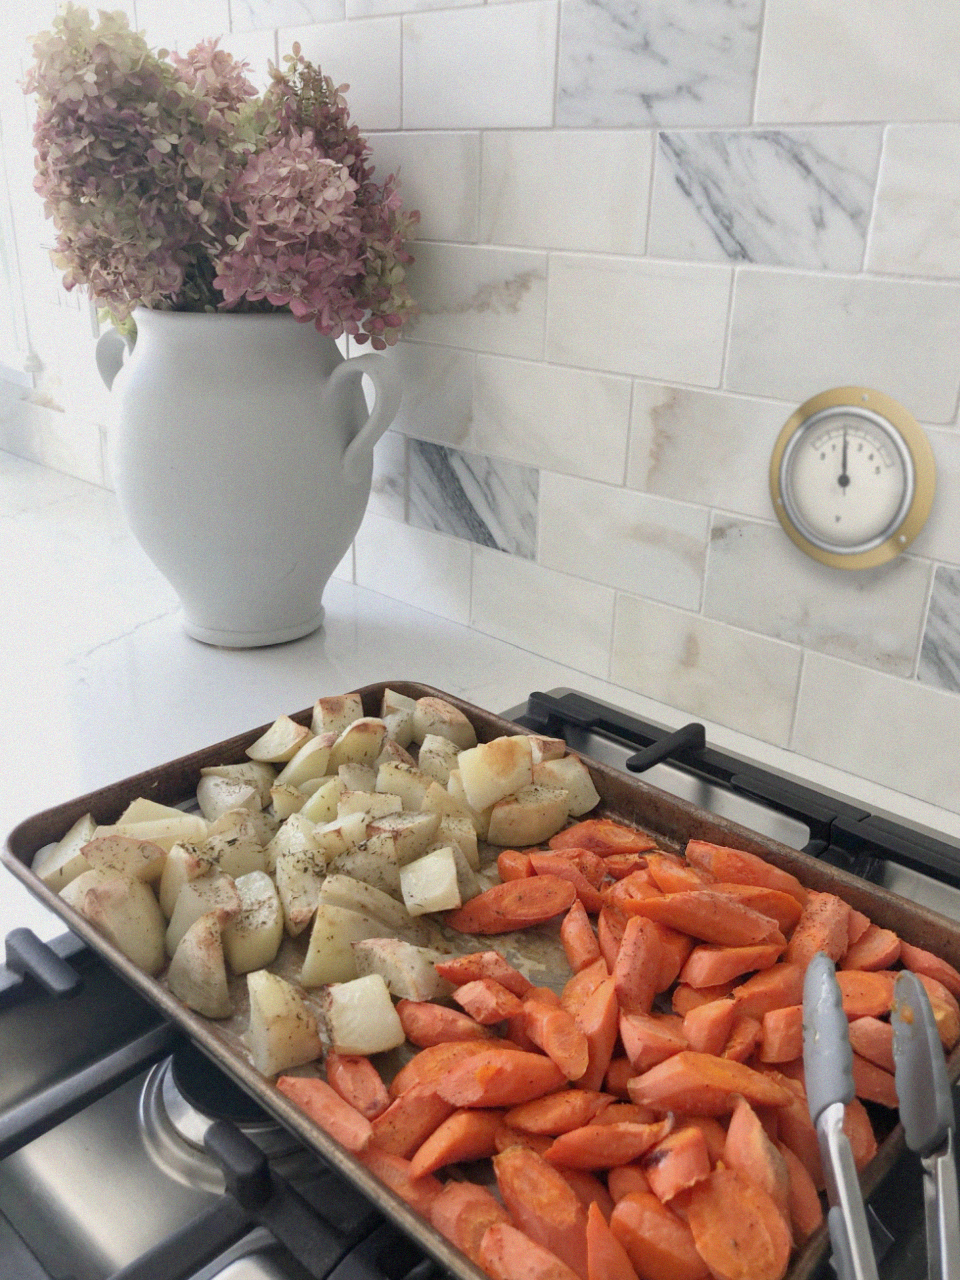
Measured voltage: 2 V
